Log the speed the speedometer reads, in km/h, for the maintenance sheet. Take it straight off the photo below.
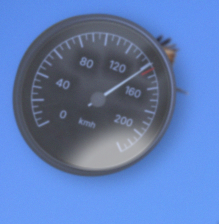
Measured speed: 140 km/h
